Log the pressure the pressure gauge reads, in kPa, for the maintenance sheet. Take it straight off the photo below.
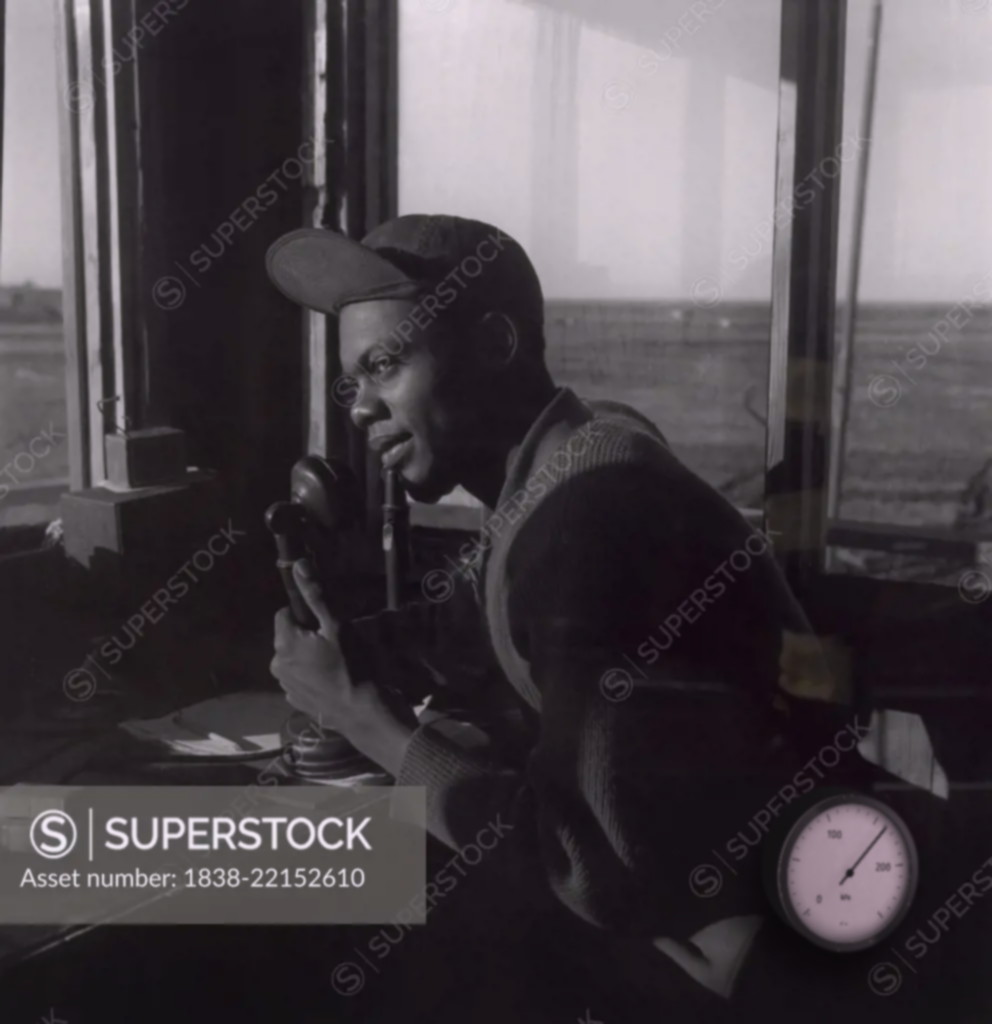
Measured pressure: 160 kPa
